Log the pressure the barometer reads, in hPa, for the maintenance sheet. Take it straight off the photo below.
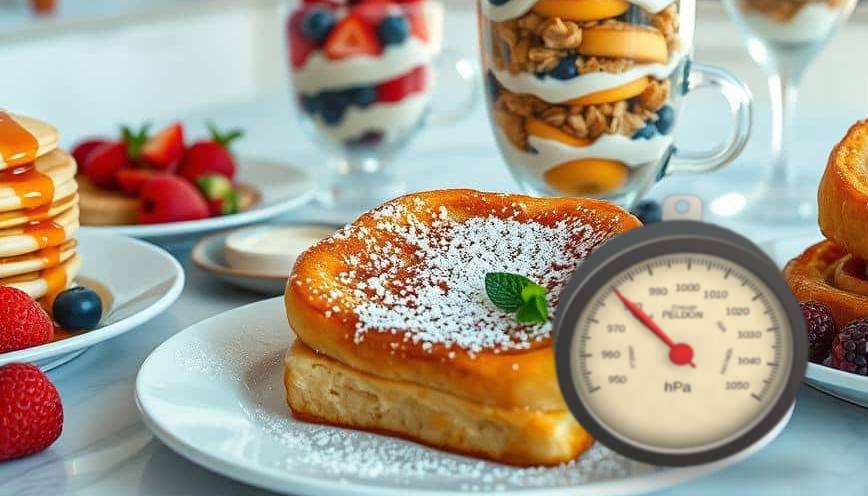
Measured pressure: 980 hPa
